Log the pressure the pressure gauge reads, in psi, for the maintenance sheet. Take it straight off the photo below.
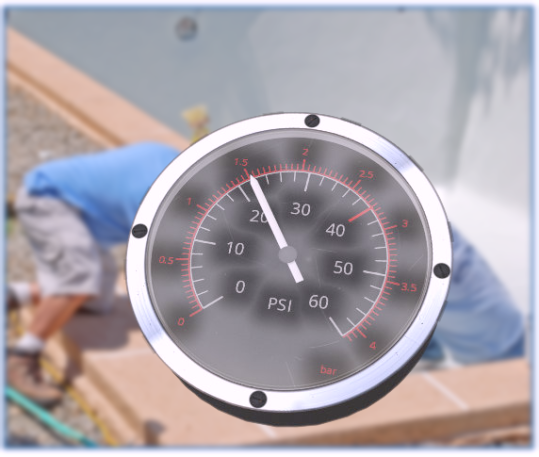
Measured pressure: 22 psi
